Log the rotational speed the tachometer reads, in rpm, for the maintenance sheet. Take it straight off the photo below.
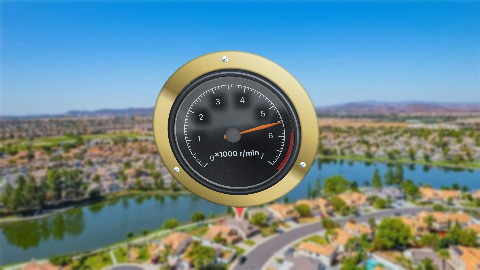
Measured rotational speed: 5500 rpm
